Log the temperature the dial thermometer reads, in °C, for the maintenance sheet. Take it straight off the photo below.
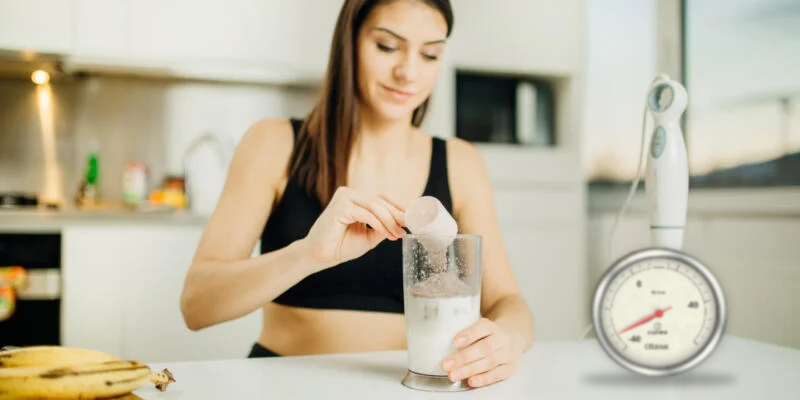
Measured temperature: -32 °C
